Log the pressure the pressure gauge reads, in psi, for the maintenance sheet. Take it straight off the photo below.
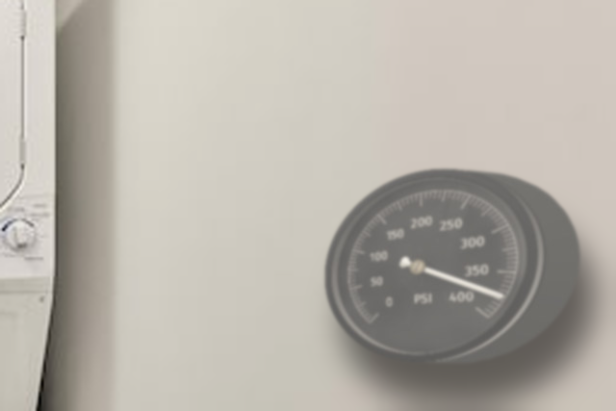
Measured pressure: 375 psi
